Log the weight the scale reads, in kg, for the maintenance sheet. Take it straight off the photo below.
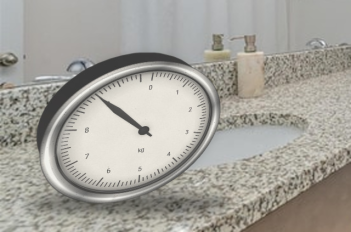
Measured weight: 9 kg
